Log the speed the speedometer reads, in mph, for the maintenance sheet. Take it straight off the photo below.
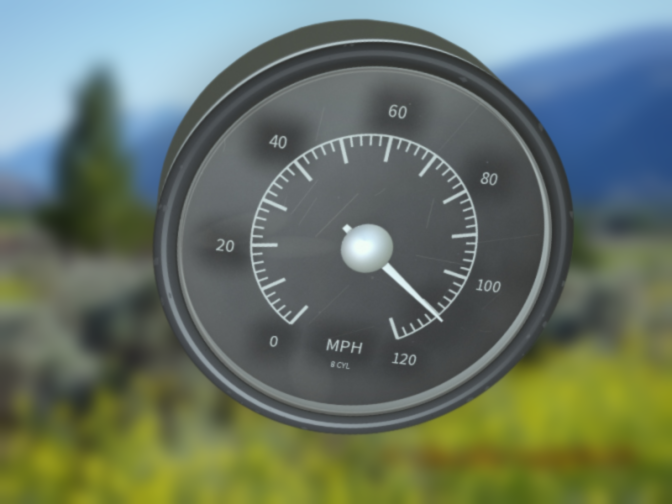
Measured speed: 110 mph
